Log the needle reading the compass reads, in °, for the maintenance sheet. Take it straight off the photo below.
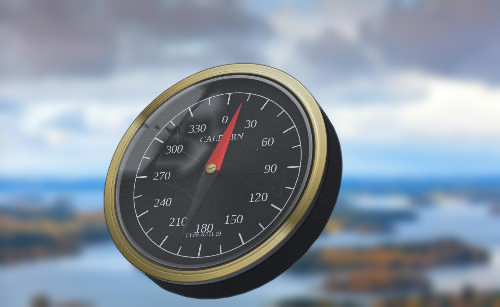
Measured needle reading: 15 °
